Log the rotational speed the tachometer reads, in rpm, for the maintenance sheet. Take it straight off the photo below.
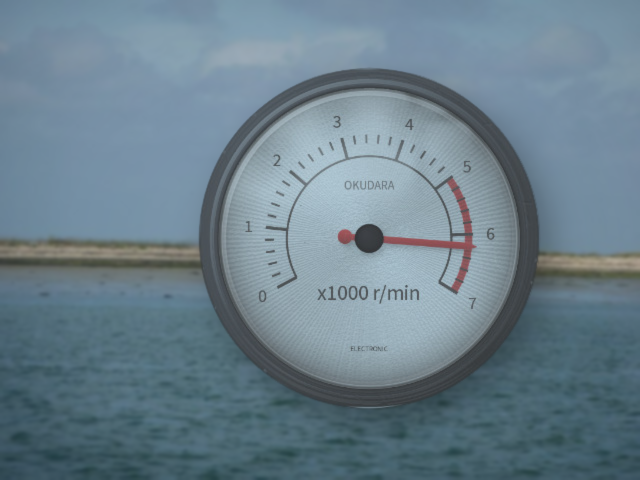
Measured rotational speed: 6200 rpm
